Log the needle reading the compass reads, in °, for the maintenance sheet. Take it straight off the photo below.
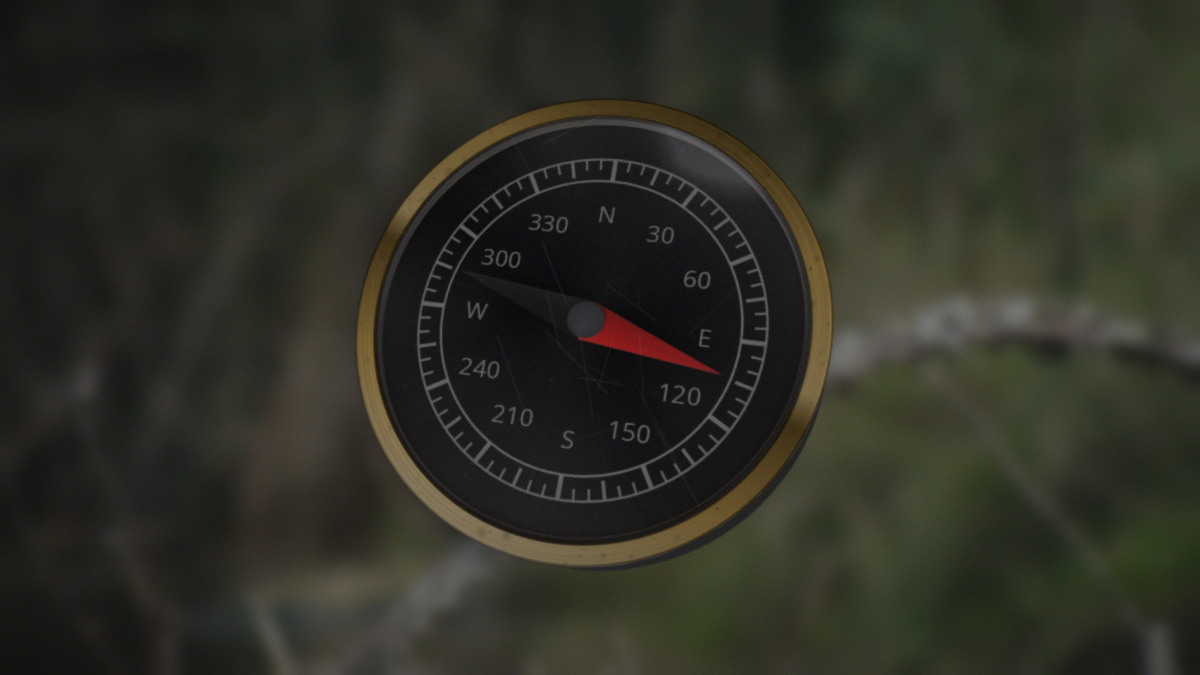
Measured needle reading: 105 °
